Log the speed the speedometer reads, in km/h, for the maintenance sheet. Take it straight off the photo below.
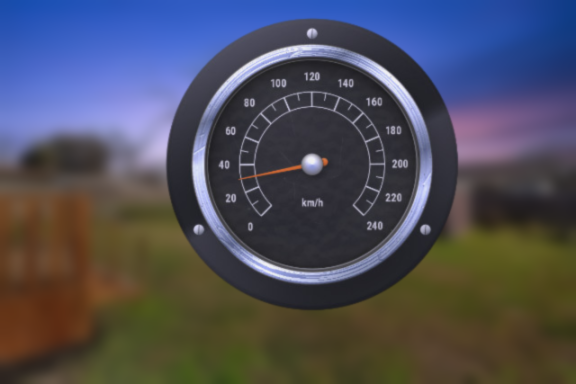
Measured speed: 30 km/h
